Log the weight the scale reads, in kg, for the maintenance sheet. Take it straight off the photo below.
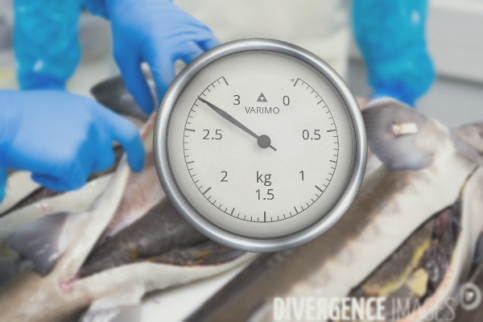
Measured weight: 2.75 kg
